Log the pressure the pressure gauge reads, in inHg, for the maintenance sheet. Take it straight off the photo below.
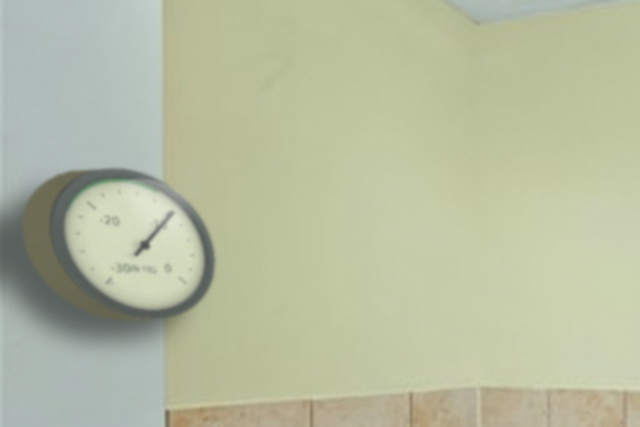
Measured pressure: -10 inHg
